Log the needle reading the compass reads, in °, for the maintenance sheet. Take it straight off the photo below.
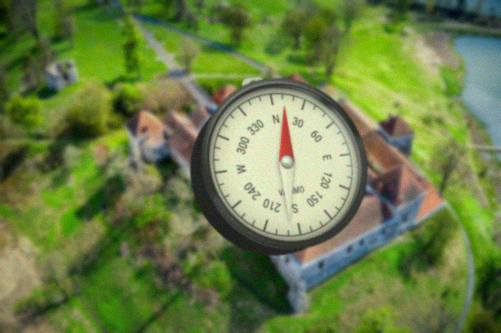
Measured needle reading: 10 °
